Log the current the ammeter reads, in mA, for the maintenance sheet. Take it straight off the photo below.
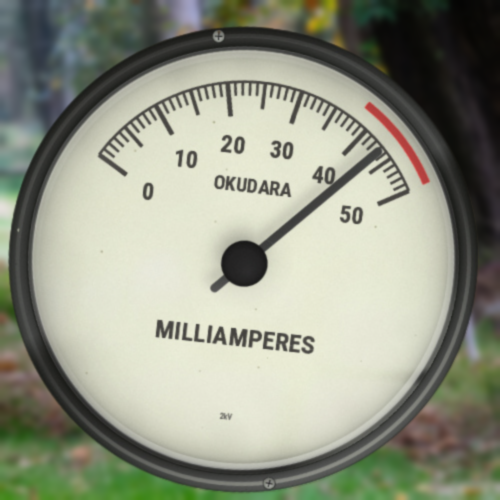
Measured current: 43 mA
